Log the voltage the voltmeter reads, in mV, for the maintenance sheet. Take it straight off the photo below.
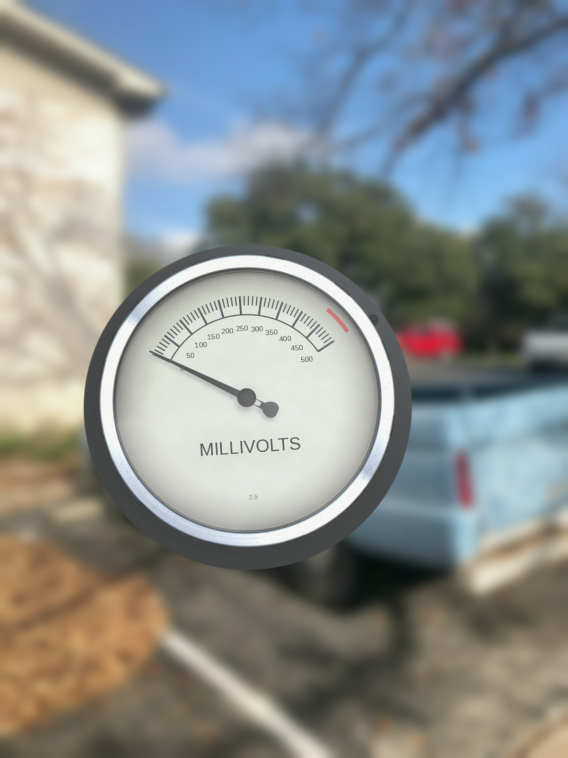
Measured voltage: 0 mV
